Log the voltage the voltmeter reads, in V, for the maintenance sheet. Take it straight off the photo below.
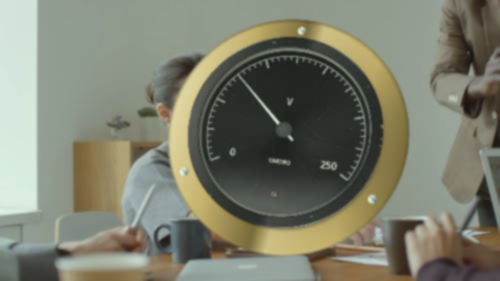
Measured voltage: 75 V
